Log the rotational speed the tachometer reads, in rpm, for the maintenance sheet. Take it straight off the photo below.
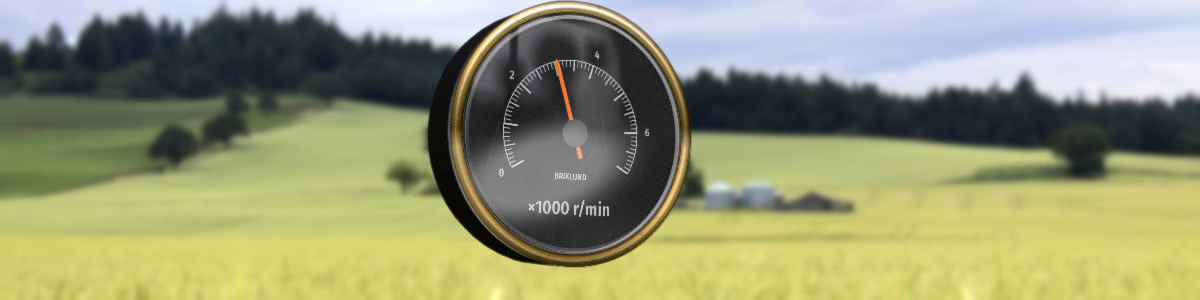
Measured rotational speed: 3000 rpm
